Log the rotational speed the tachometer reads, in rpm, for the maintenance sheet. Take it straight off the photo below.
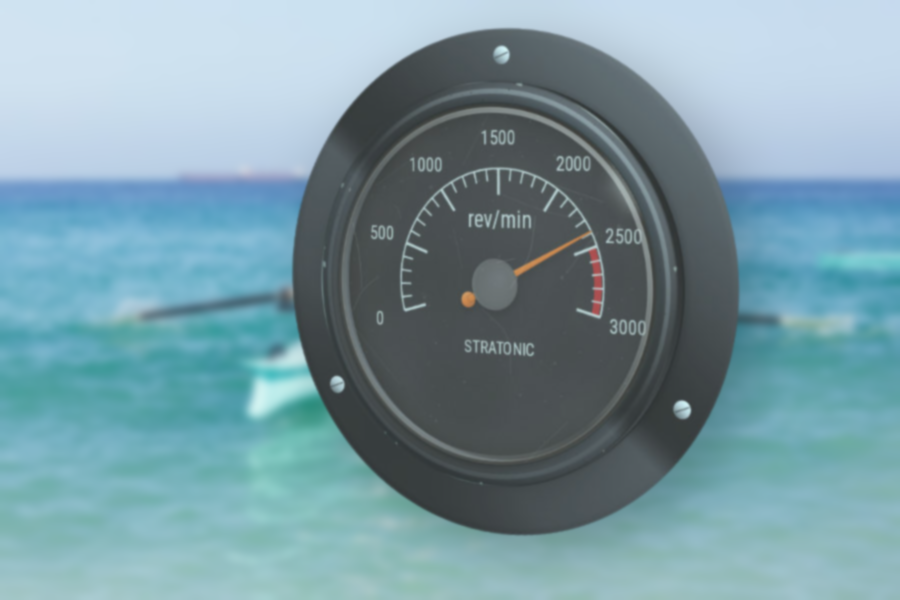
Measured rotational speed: 2400 rpm
